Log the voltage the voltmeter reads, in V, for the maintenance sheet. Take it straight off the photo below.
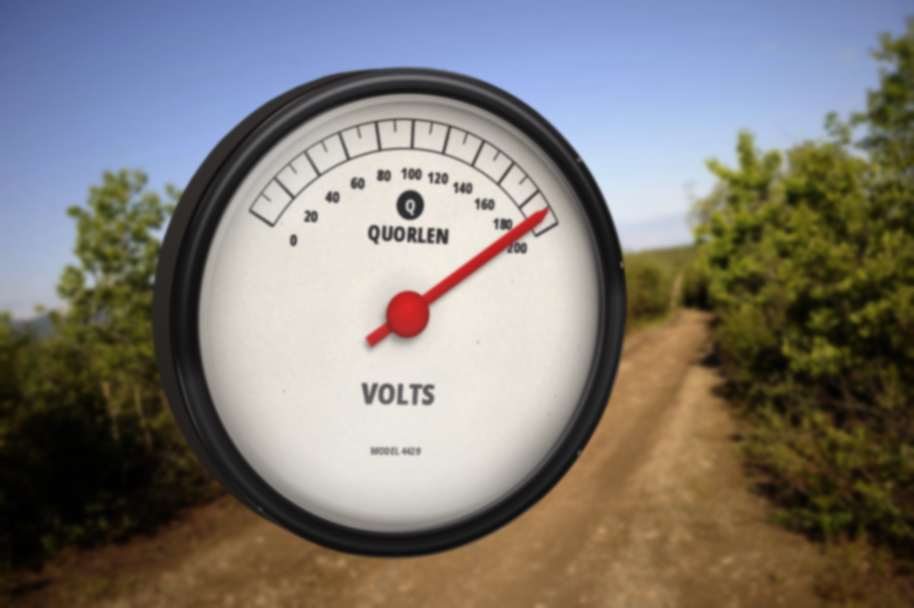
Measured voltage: 190 V
